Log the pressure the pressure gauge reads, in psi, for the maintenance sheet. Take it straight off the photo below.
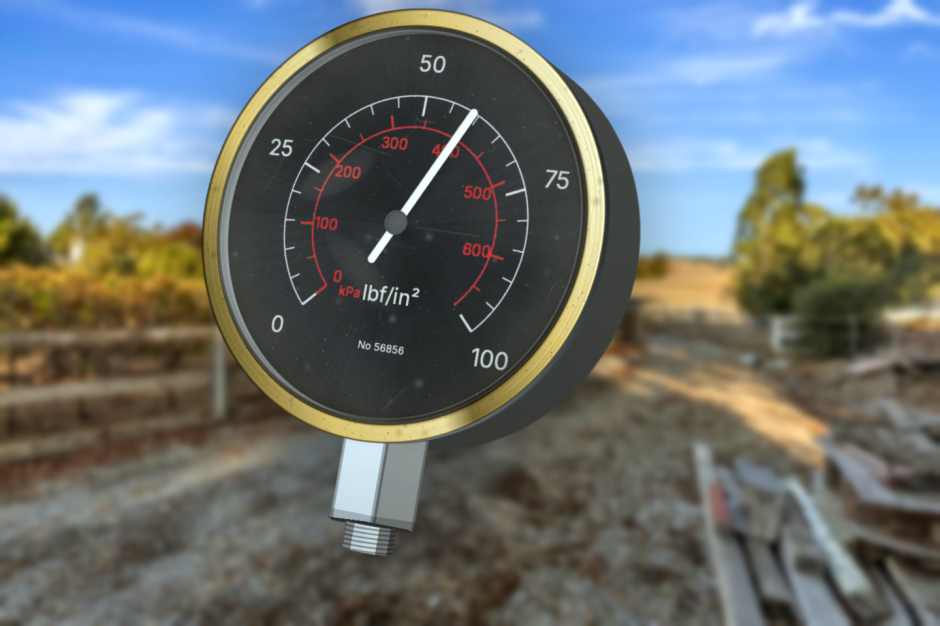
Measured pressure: 60 psi
